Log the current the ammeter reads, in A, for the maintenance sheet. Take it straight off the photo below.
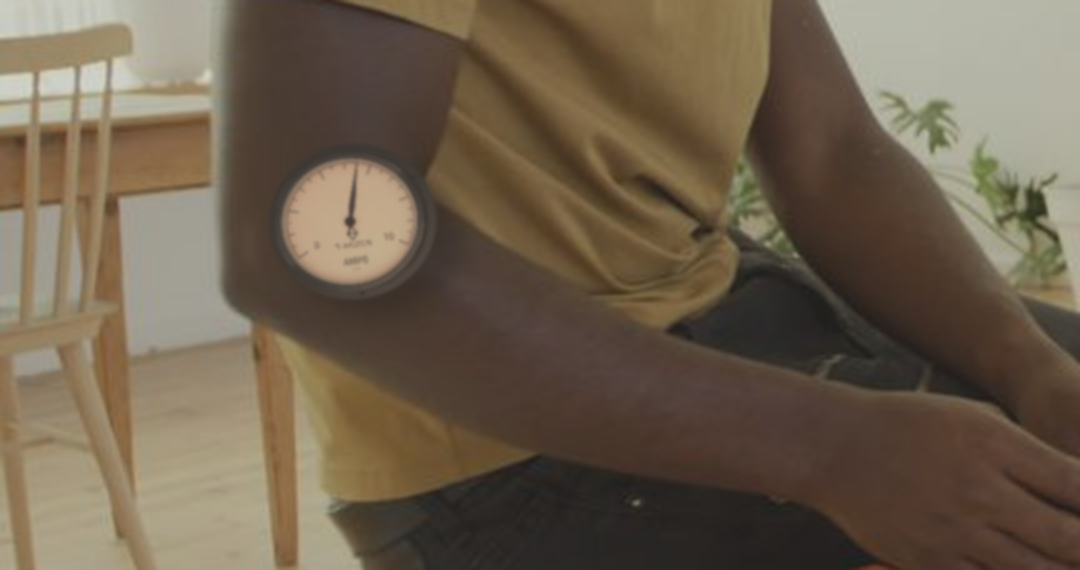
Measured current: 5.5 A
